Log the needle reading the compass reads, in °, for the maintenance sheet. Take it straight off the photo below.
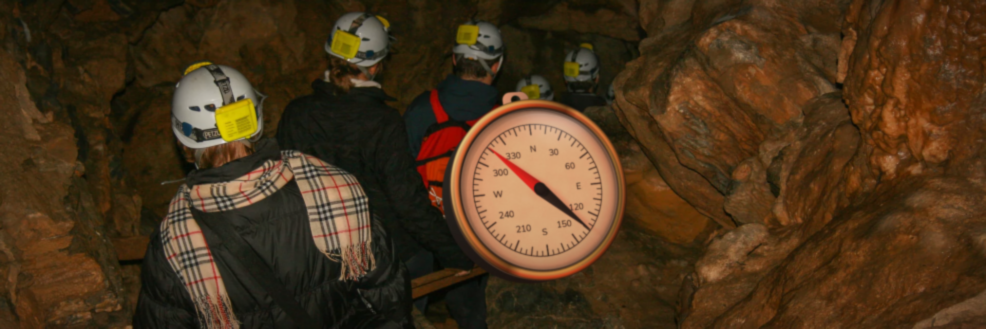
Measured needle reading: 315 °
